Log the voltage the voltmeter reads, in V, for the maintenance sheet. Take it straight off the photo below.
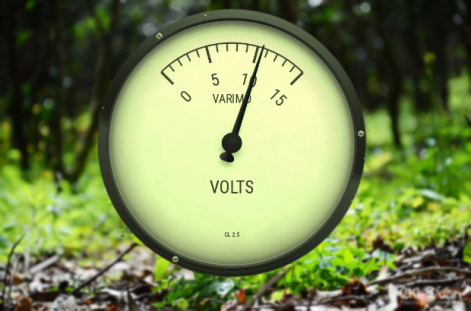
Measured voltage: 10.5 V
